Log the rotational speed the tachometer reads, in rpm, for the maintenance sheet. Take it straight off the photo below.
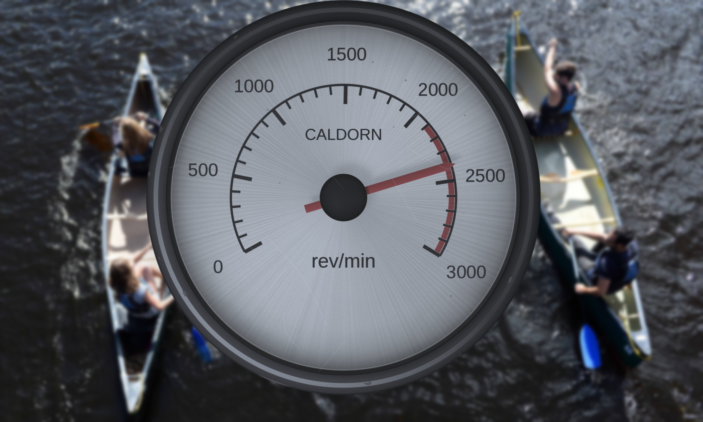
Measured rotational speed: 2400 rpm
